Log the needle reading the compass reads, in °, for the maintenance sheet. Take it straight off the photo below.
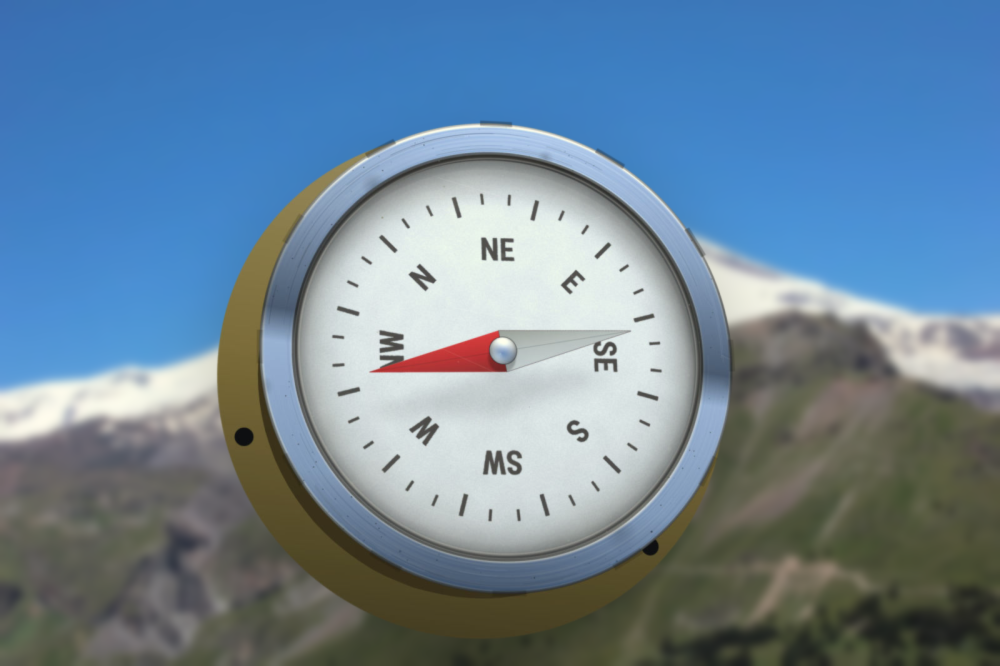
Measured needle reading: 305 °
